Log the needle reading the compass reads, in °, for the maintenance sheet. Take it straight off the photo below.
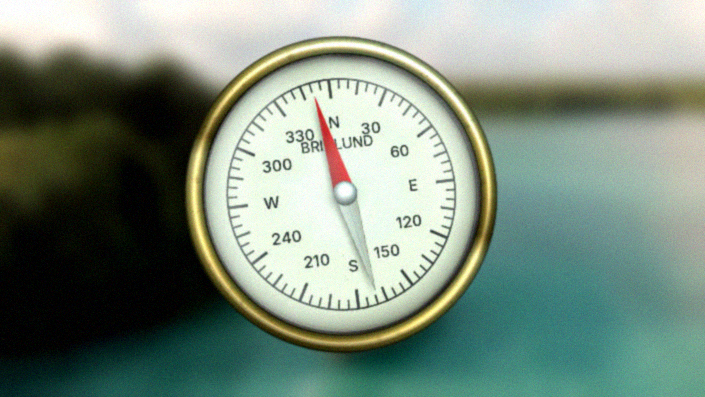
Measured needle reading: 350 °
